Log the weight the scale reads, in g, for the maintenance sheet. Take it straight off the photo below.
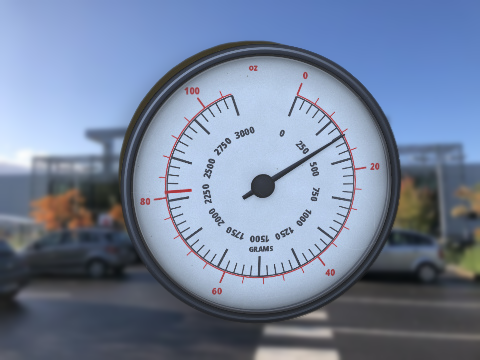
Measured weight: 350 g
